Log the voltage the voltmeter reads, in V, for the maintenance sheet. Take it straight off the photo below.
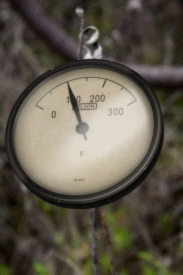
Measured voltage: 100 V
